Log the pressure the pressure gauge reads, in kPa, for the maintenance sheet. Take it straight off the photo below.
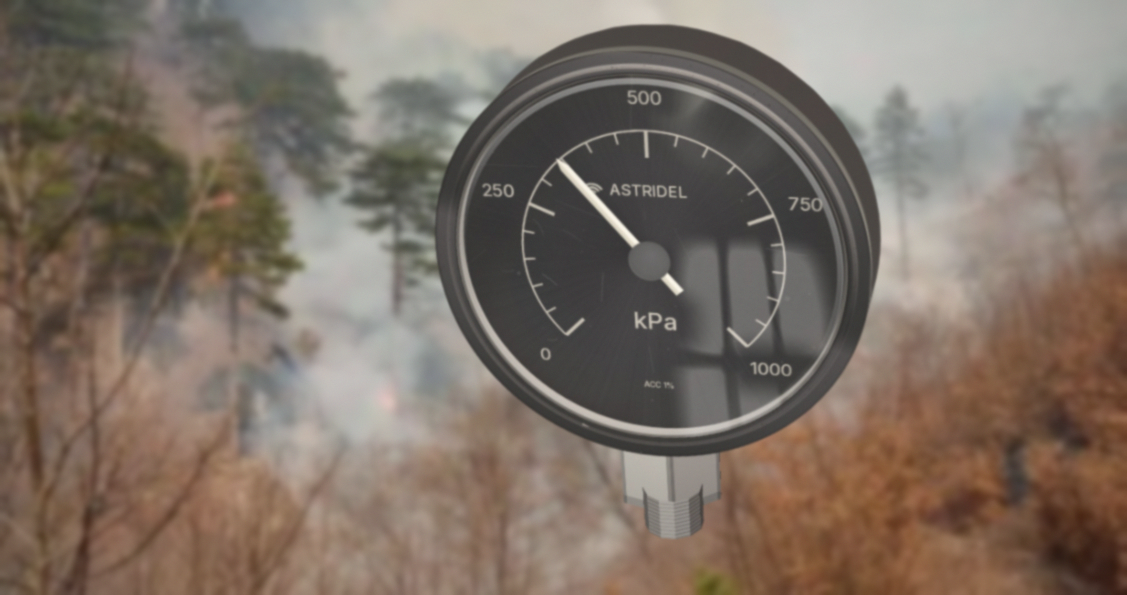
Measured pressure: 350 kPa
